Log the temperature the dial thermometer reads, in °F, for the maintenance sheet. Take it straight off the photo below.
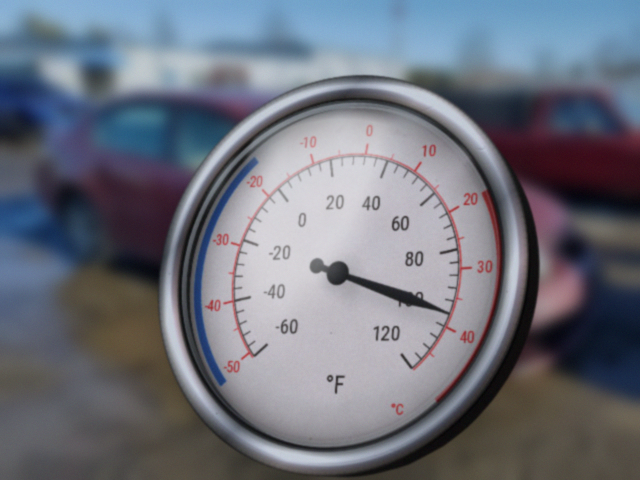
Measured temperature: 100 °F
